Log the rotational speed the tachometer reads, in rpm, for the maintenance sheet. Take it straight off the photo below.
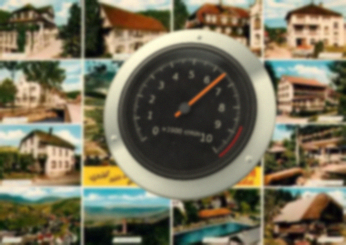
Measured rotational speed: 6500 rpm
